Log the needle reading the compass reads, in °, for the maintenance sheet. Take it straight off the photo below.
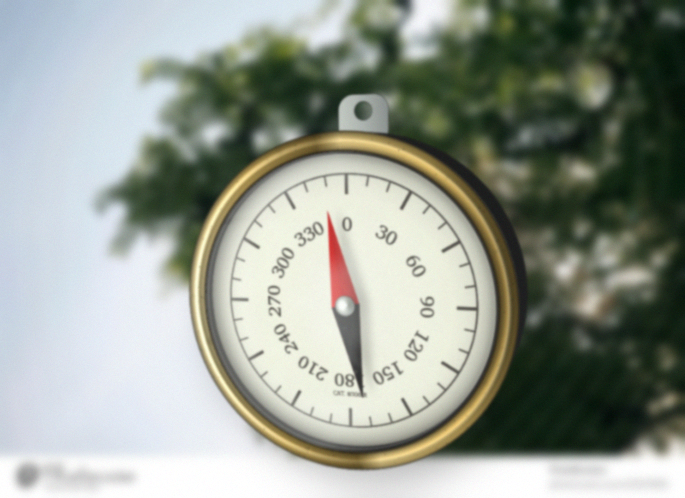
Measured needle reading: 350 °
